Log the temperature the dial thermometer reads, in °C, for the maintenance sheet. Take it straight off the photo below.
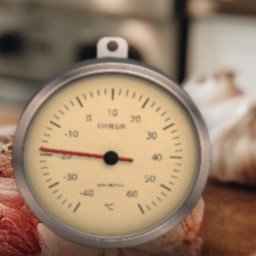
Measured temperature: -18 °C
